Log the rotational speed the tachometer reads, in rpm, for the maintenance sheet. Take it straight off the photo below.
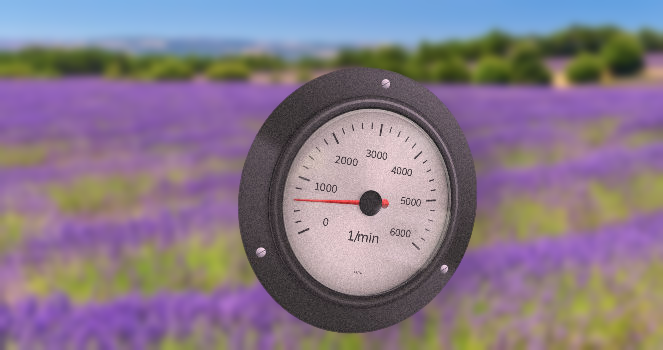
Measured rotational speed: 600 rpm
